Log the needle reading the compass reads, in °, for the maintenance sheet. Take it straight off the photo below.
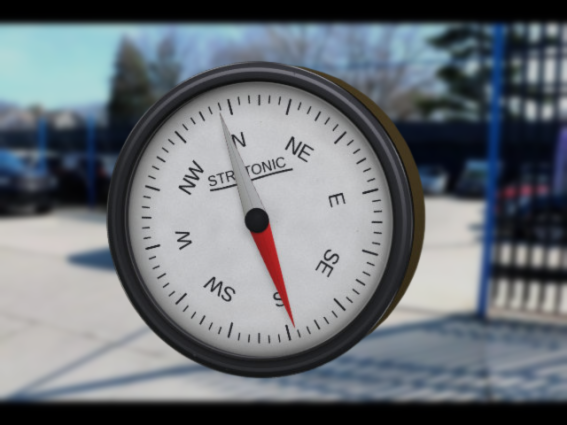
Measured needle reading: 175 °
